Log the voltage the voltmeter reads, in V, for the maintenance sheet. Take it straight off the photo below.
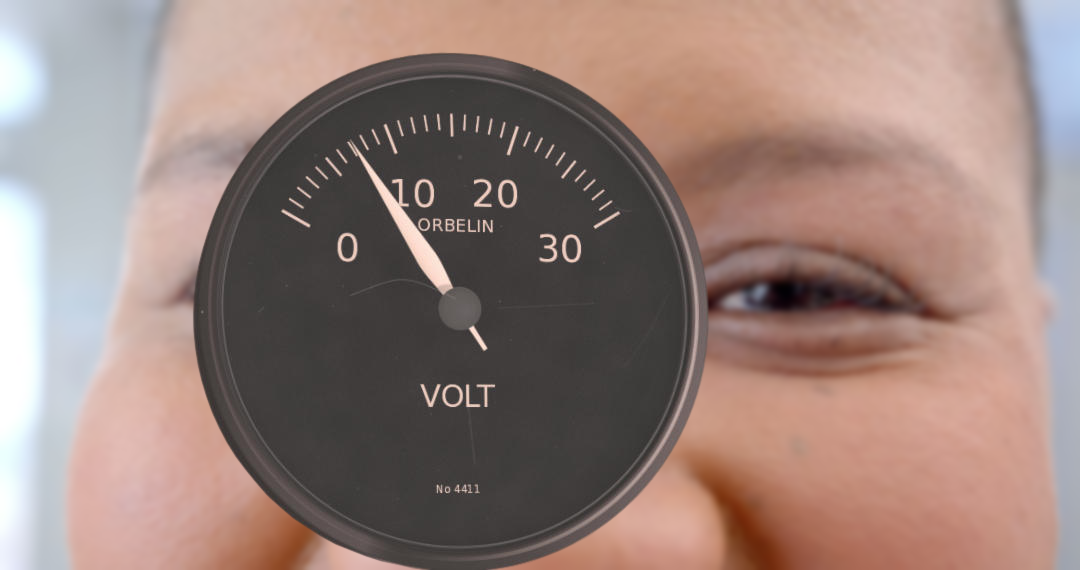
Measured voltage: 7 V
